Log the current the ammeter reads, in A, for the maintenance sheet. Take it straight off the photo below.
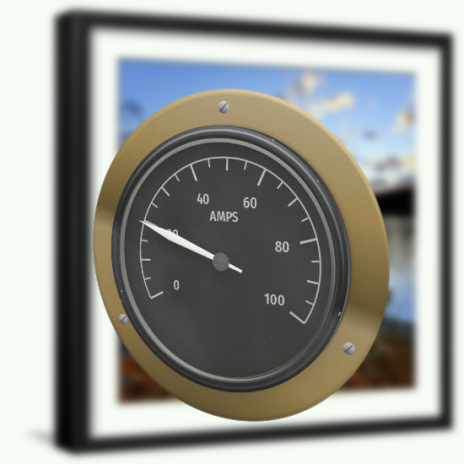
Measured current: 20 A
